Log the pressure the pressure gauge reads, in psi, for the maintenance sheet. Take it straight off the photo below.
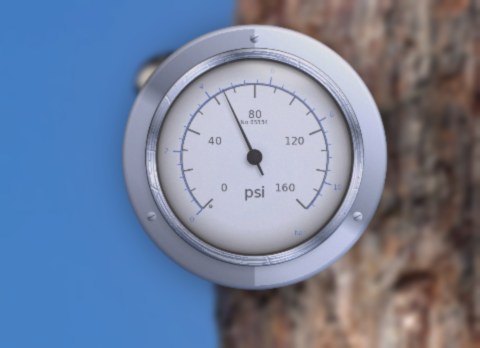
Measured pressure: 65 psi
